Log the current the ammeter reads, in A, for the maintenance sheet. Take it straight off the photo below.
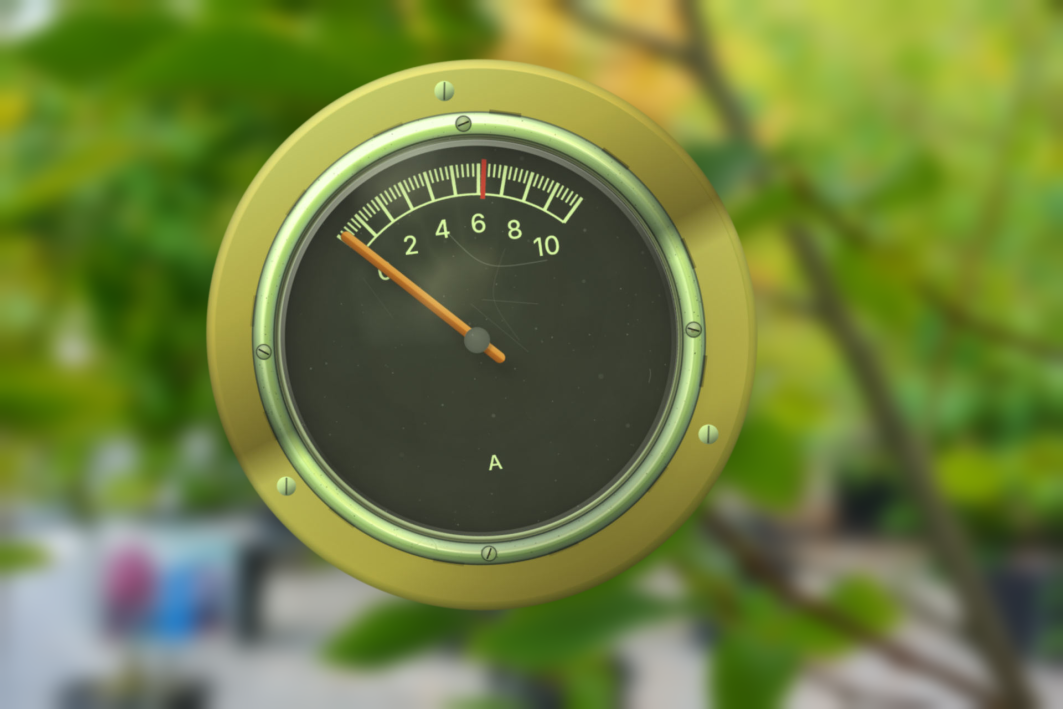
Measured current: 0.2 A
